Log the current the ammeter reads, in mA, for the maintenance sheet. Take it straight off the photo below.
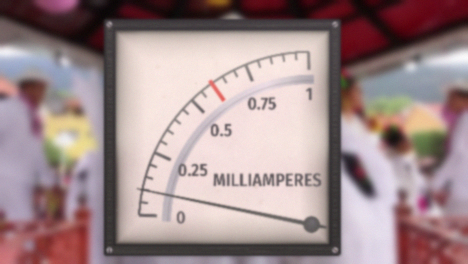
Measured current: 0.1 mA
